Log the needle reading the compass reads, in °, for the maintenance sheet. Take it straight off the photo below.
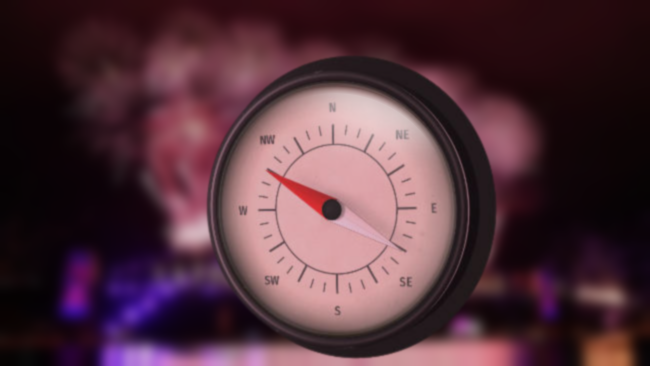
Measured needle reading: 300 °
